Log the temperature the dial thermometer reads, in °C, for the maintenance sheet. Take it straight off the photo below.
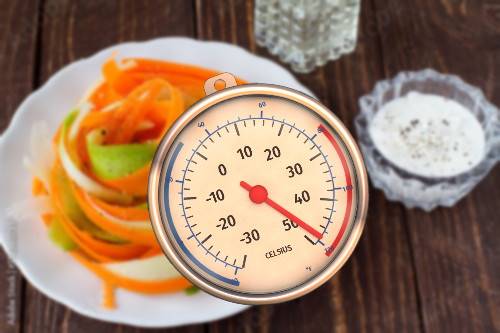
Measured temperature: 48 °C
